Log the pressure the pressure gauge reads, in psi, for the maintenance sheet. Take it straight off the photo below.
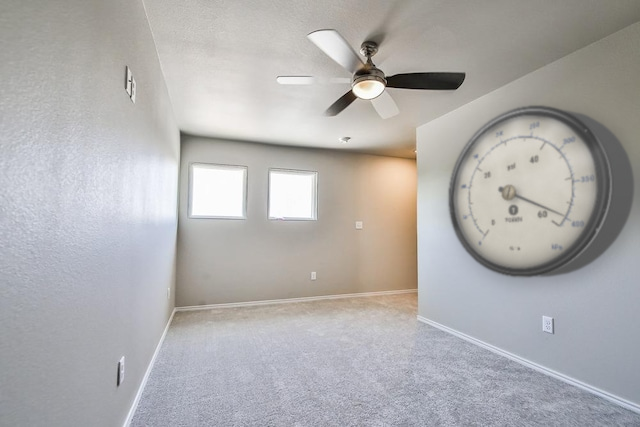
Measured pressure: 57.5 psi
